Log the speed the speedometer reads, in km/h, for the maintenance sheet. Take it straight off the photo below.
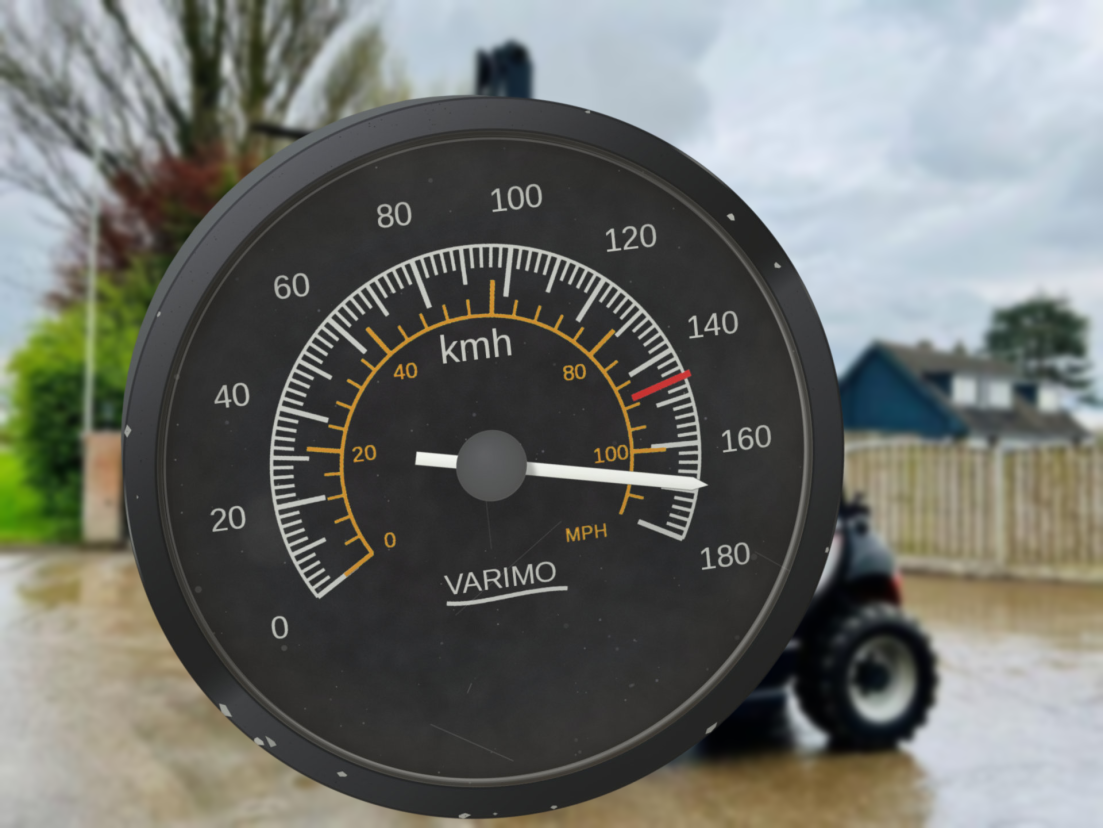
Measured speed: 168 km/h
